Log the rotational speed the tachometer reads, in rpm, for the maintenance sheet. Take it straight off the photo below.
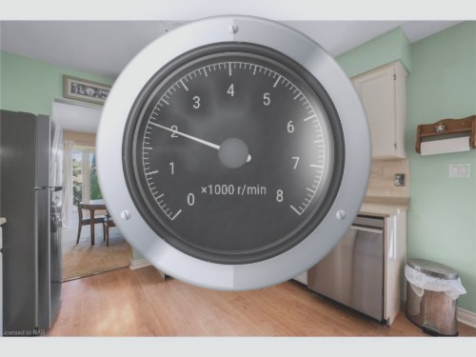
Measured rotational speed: 2000 rpm
